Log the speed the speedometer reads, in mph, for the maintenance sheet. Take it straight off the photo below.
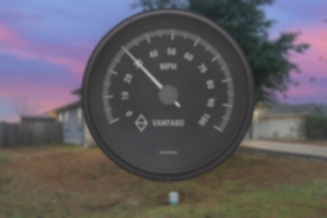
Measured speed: 30 mph
